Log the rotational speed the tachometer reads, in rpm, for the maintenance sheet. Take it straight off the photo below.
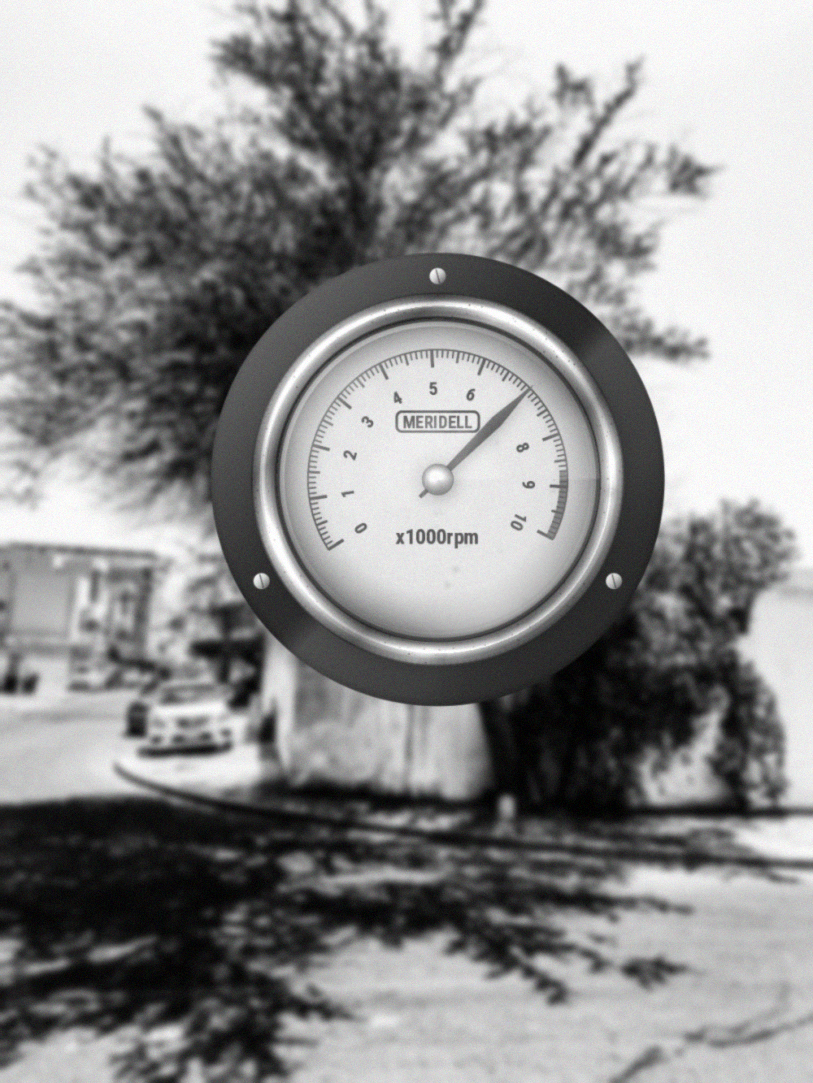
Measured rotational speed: 7000 rpm
